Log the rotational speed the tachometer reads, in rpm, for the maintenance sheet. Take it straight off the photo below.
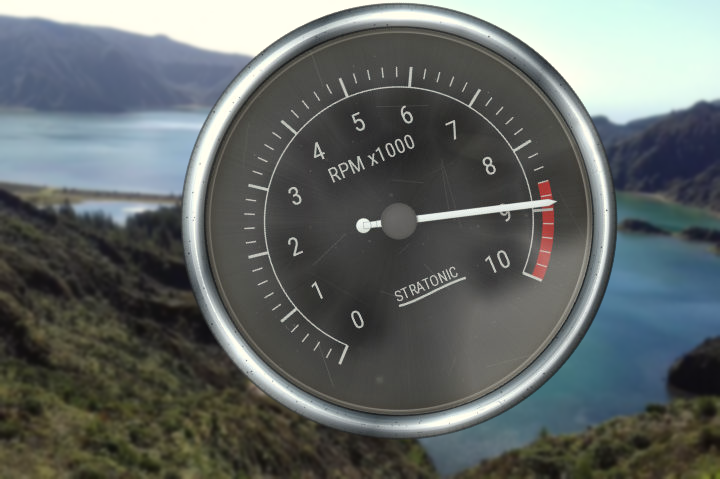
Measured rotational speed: 8900 rpm
